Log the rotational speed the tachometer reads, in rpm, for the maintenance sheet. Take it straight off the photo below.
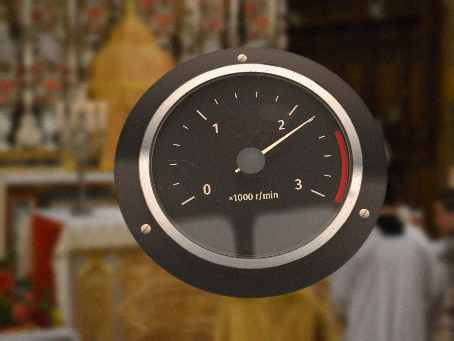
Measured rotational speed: 2200 rpm
